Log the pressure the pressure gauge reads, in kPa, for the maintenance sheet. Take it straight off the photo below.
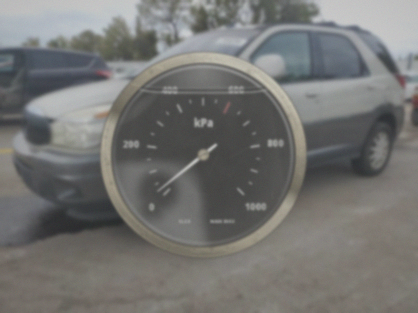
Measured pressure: 25 kPa
